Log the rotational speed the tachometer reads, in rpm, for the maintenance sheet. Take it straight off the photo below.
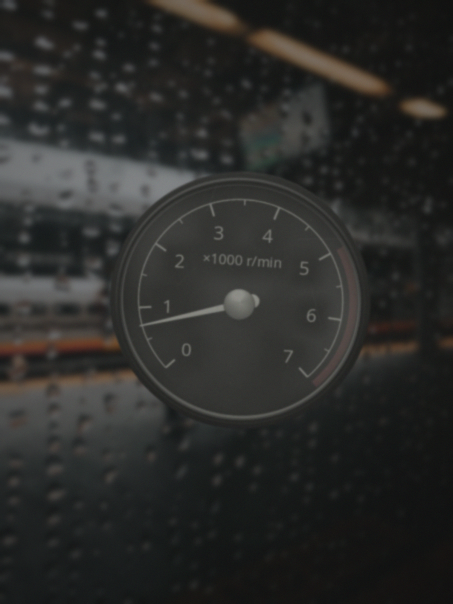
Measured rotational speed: 750 rpm
